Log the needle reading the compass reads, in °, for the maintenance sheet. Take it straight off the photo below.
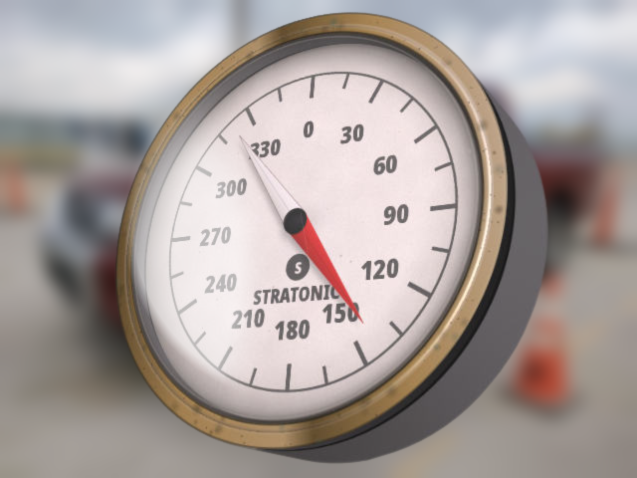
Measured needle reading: 142.5 °
